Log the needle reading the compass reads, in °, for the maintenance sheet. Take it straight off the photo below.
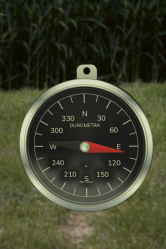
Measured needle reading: 97.5 °
